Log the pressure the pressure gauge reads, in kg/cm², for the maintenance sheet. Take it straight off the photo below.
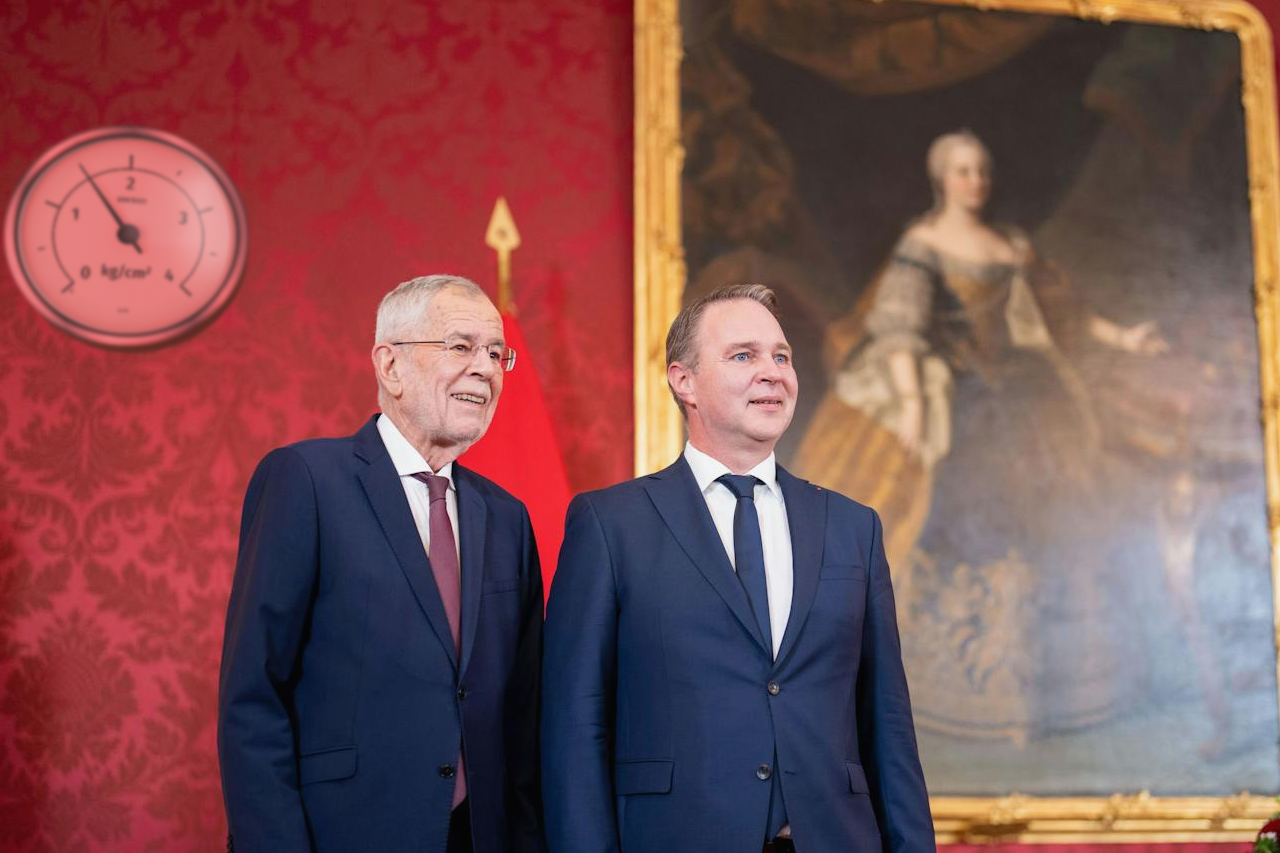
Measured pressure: 1.5 kg/cm²
